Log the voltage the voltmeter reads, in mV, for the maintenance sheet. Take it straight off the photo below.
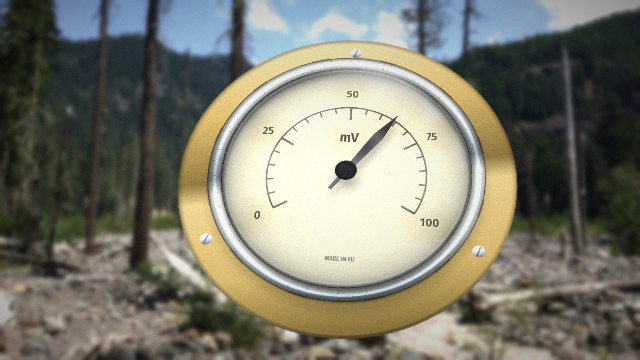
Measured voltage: 65 mV
